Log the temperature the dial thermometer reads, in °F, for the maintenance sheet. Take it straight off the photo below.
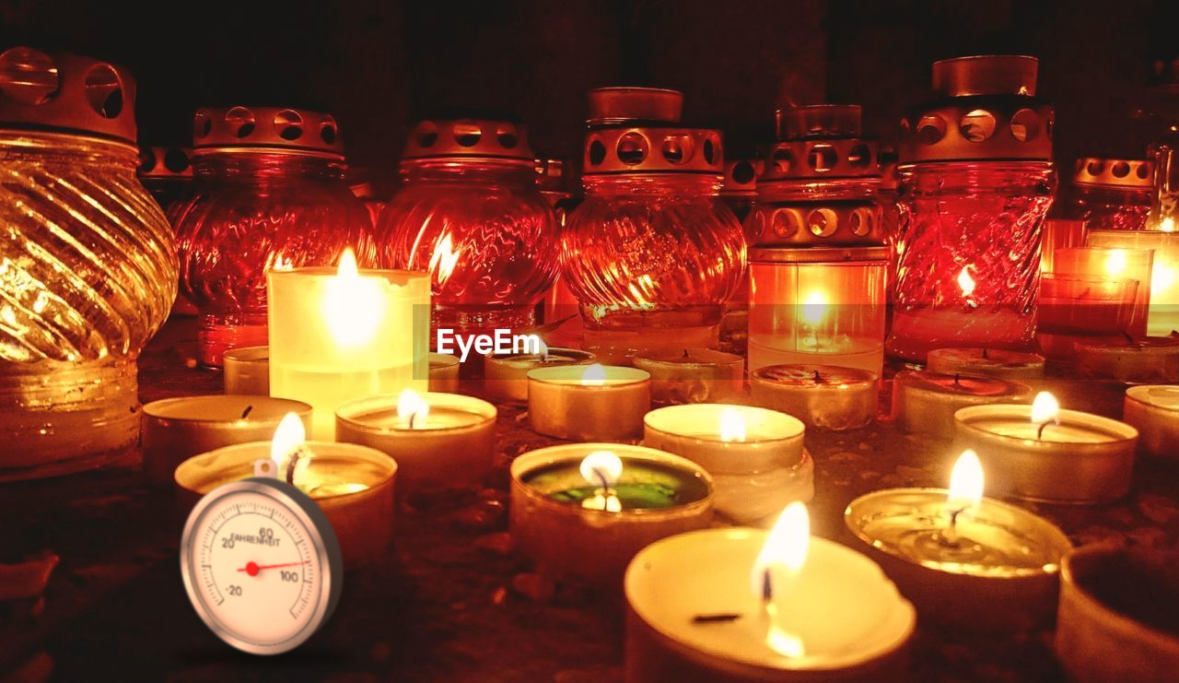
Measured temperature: 90 °F
